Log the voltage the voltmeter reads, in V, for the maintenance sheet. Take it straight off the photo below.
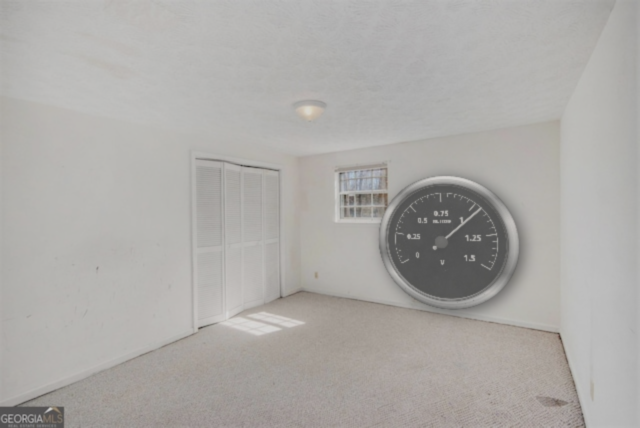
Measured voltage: 1.05 V
